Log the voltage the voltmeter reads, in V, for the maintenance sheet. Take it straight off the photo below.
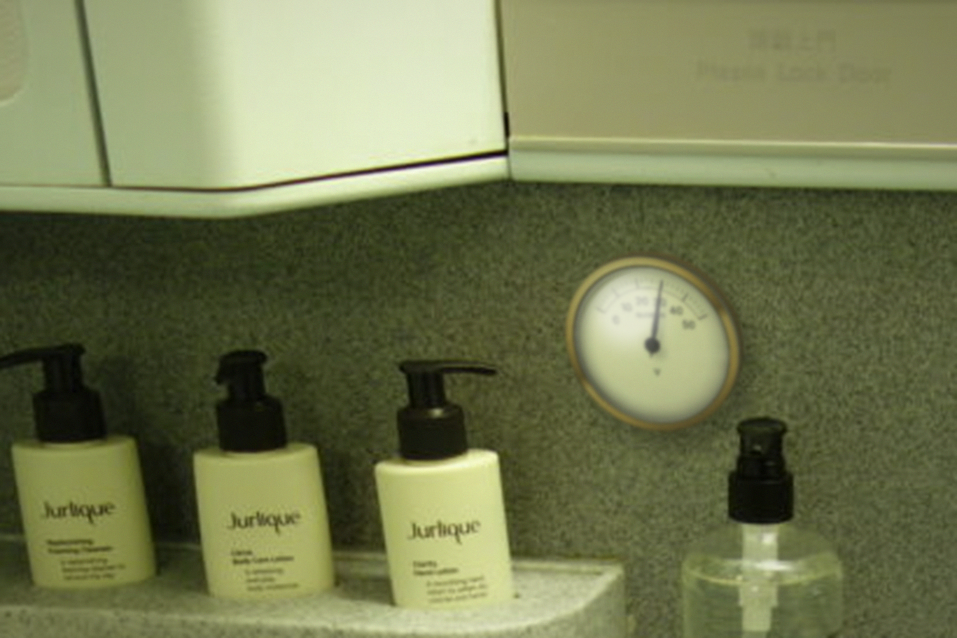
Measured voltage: 30 V
